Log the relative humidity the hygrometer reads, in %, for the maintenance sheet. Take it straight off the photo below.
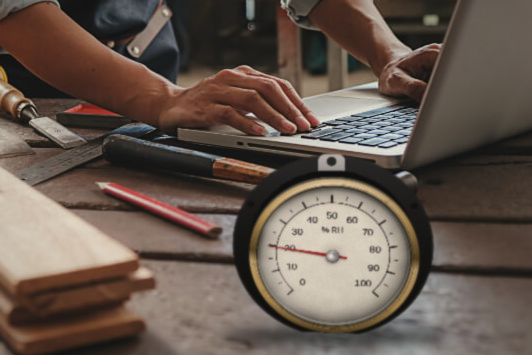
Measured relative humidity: 20 %
